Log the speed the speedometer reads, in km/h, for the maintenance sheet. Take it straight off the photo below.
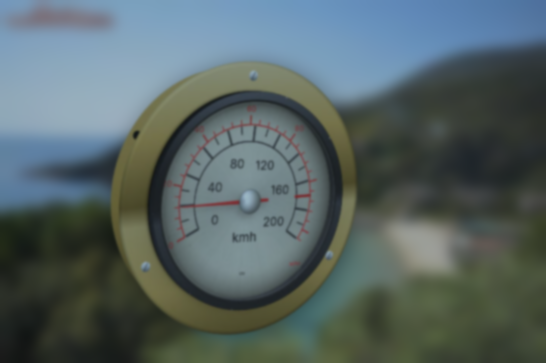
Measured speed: 20 km/h
